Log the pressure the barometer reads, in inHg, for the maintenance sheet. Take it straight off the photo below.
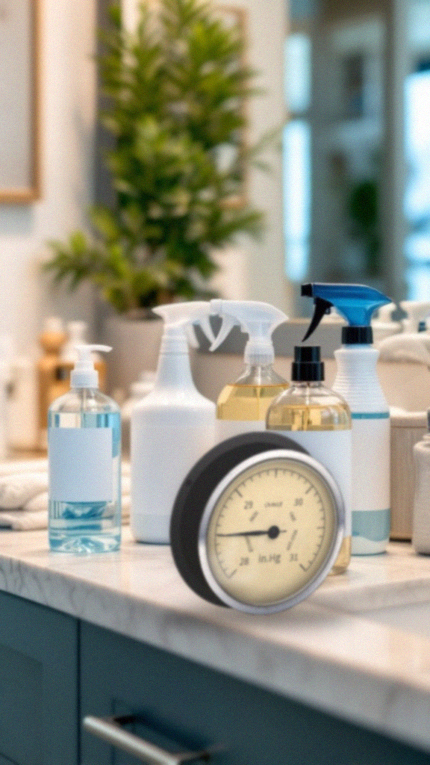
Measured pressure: 28.5 inHg
